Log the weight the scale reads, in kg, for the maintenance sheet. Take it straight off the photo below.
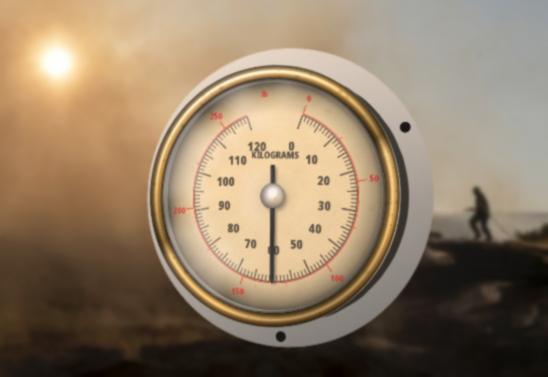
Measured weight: 60 kg
